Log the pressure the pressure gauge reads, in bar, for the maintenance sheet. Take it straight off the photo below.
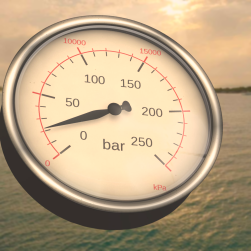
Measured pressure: 20 bar
